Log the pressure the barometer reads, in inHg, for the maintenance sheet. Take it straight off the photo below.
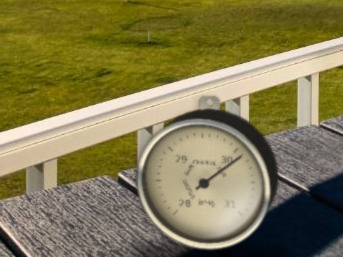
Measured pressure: 30.1 inHg
